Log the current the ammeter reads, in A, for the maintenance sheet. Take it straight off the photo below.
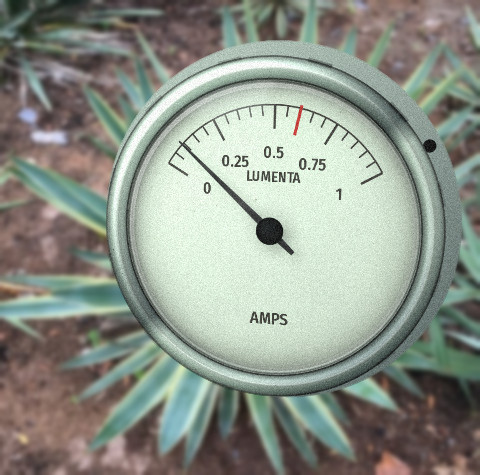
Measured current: 0.1 A
